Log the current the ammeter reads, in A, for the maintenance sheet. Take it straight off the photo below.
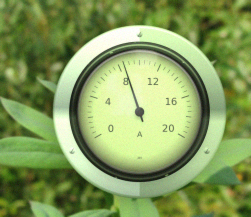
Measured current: 8.5 A
